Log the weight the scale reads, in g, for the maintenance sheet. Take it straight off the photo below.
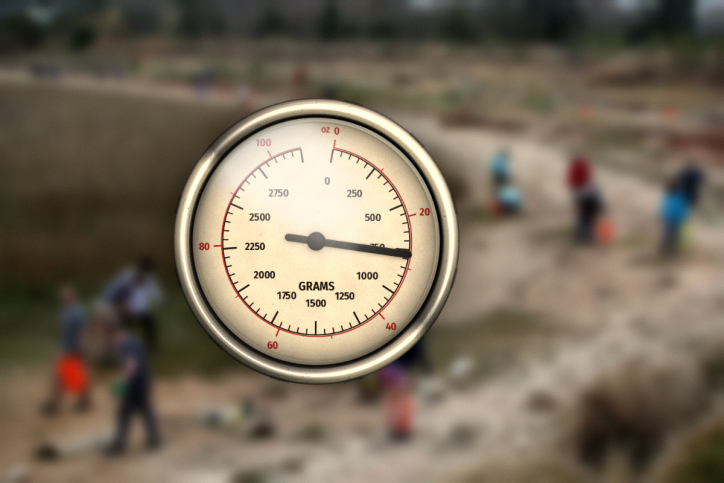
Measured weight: 775 g
